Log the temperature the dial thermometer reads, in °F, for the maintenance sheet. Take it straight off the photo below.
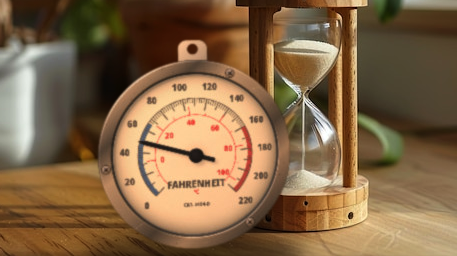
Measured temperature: 50 °F
